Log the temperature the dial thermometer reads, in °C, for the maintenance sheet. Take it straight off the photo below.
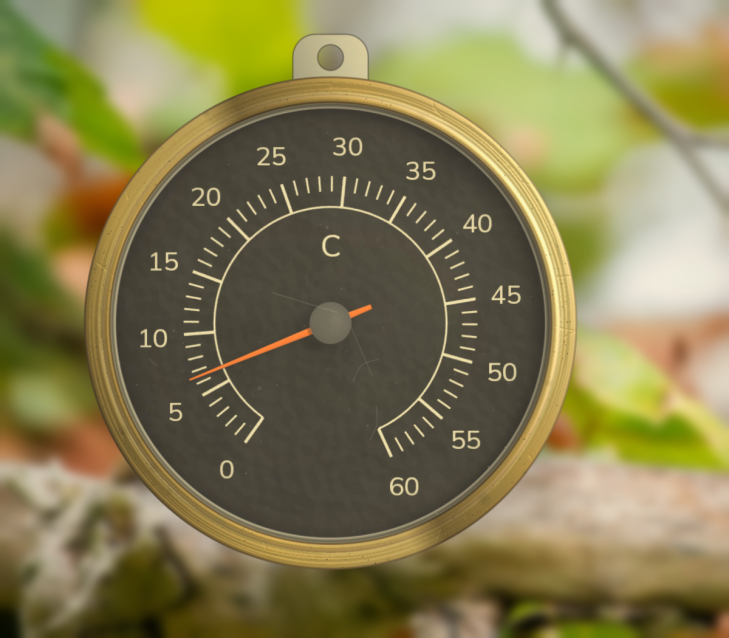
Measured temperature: 6.5 °C
